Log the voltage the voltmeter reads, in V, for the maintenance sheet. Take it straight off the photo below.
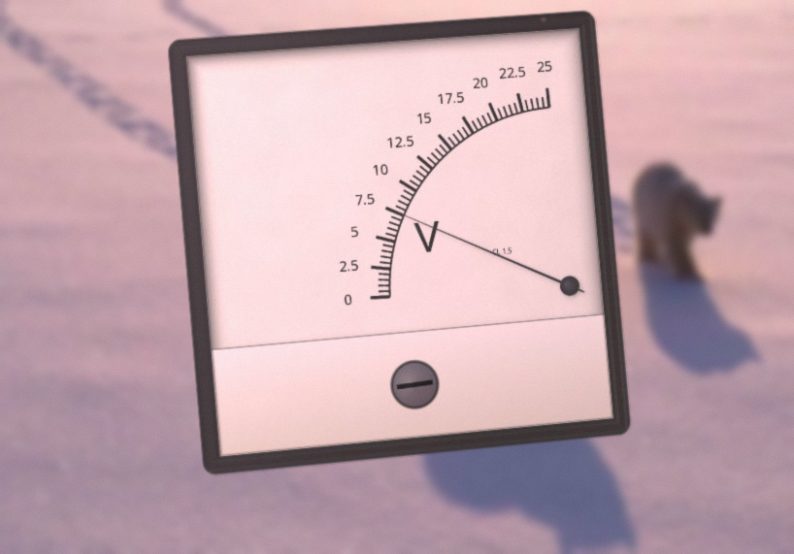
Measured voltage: 7.5 V
